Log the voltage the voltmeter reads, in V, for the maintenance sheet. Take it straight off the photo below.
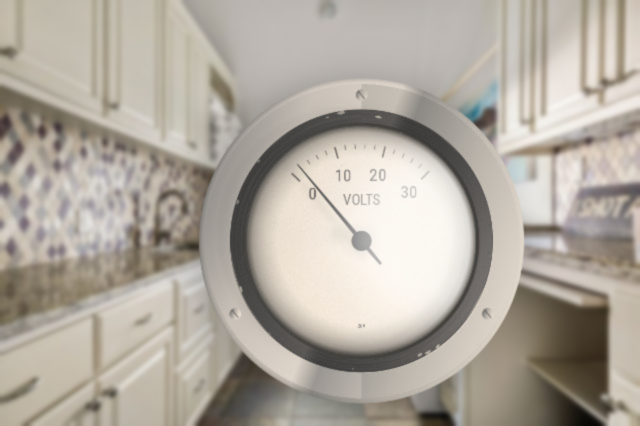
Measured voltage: 2 V
